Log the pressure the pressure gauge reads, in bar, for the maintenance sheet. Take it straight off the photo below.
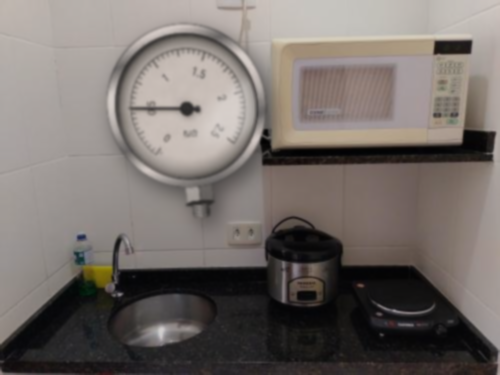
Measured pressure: 0.5 bar
